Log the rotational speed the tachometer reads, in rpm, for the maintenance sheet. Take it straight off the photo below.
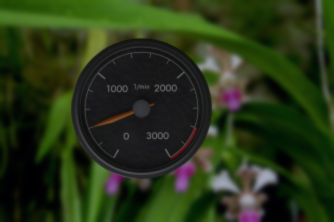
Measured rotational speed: 400 rpm
